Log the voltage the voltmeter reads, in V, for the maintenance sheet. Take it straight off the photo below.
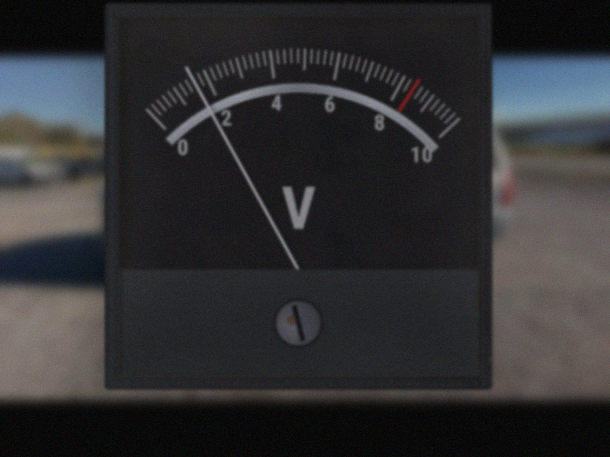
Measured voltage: 1.6 V
